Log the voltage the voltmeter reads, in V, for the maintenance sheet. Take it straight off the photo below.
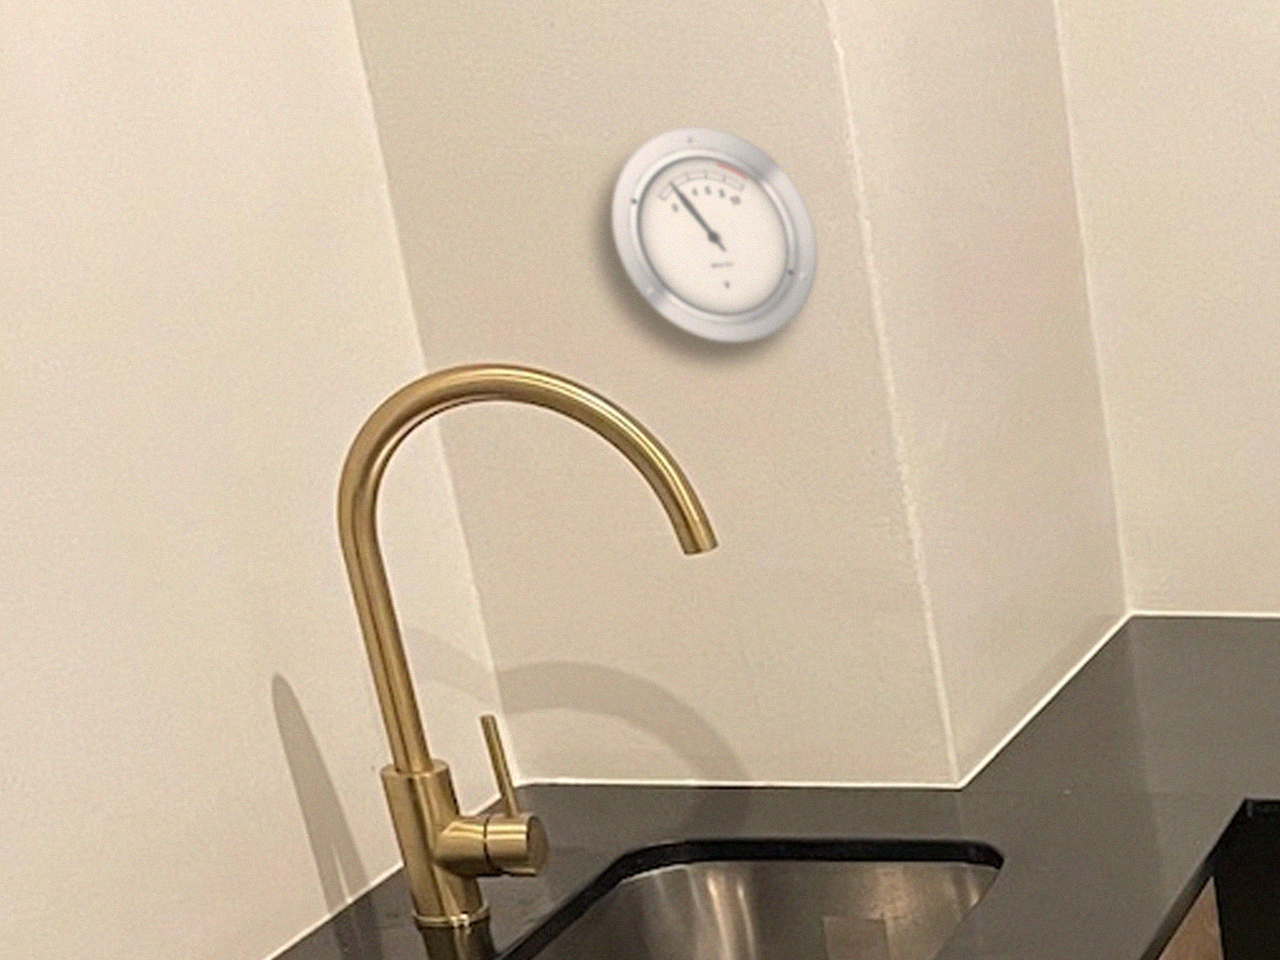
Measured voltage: 2 V
